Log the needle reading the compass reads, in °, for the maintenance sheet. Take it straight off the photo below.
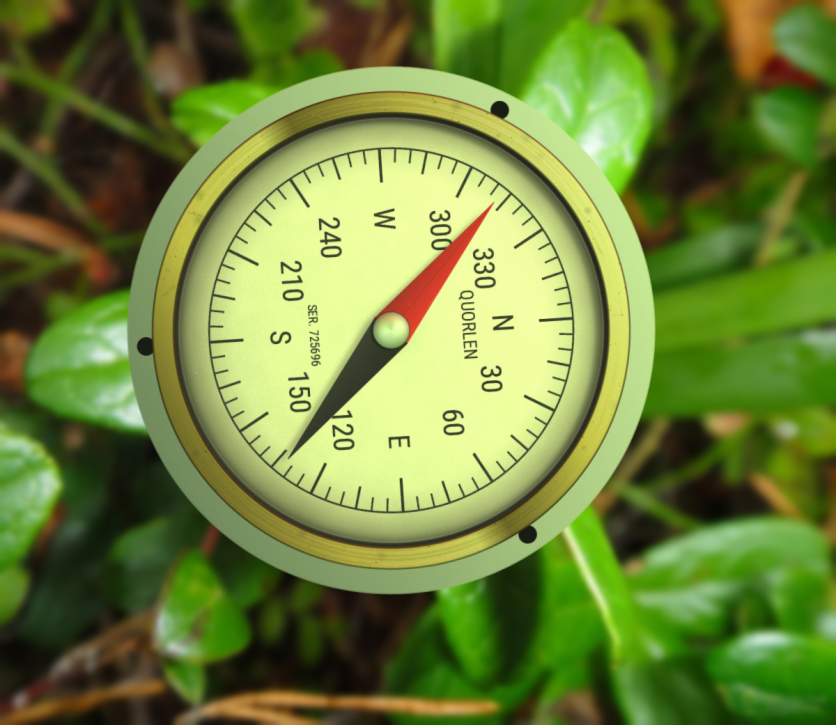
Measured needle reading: 312.5 °
